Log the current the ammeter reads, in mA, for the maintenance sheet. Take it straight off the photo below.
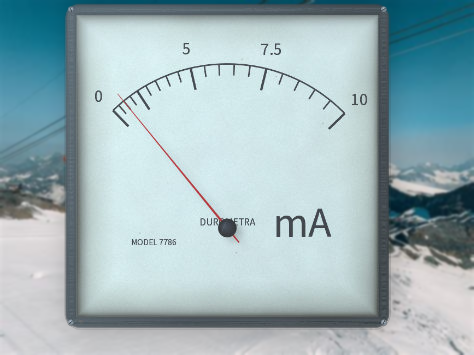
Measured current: 1.5 mA
